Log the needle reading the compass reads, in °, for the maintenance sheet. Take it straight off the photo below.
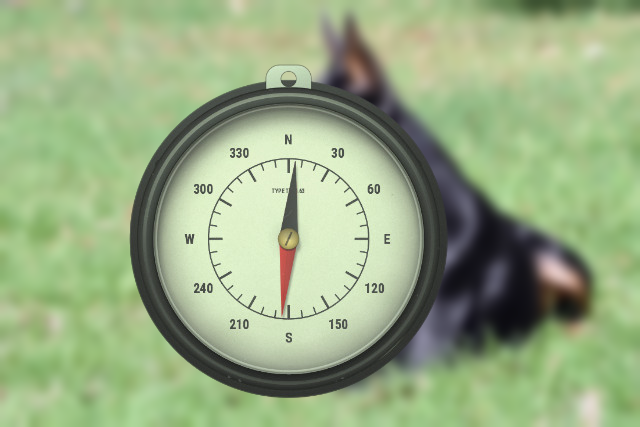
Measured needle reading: 185 °
